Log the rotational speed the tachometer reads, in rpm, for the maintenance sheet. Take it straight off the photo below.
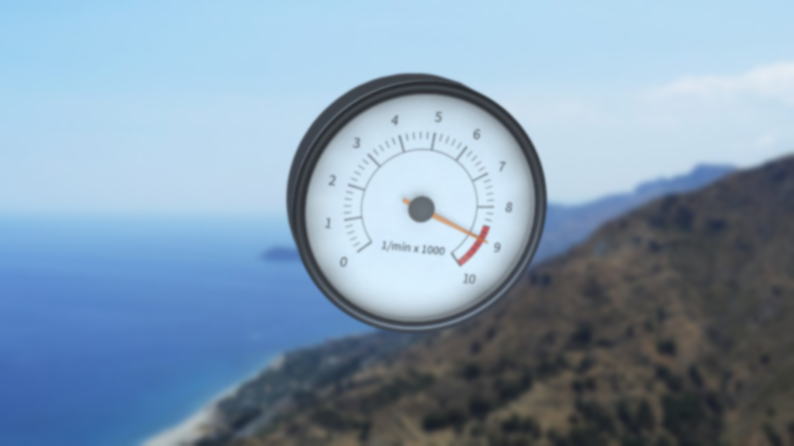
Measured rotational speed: 9000 rpm
